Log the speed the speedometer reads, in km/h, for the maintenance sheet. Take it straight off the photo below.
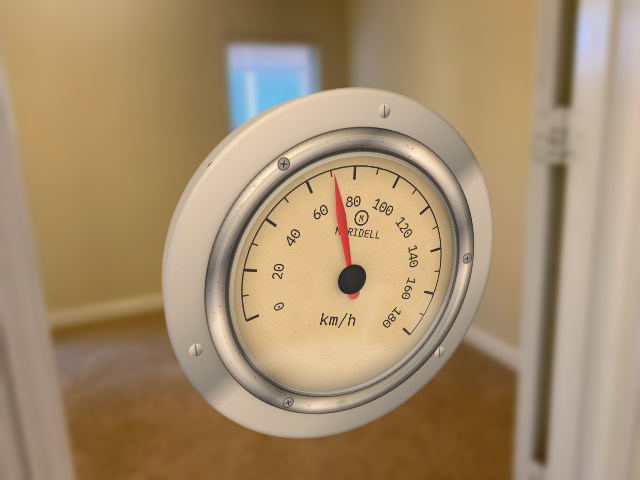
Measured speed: 70 km/h
